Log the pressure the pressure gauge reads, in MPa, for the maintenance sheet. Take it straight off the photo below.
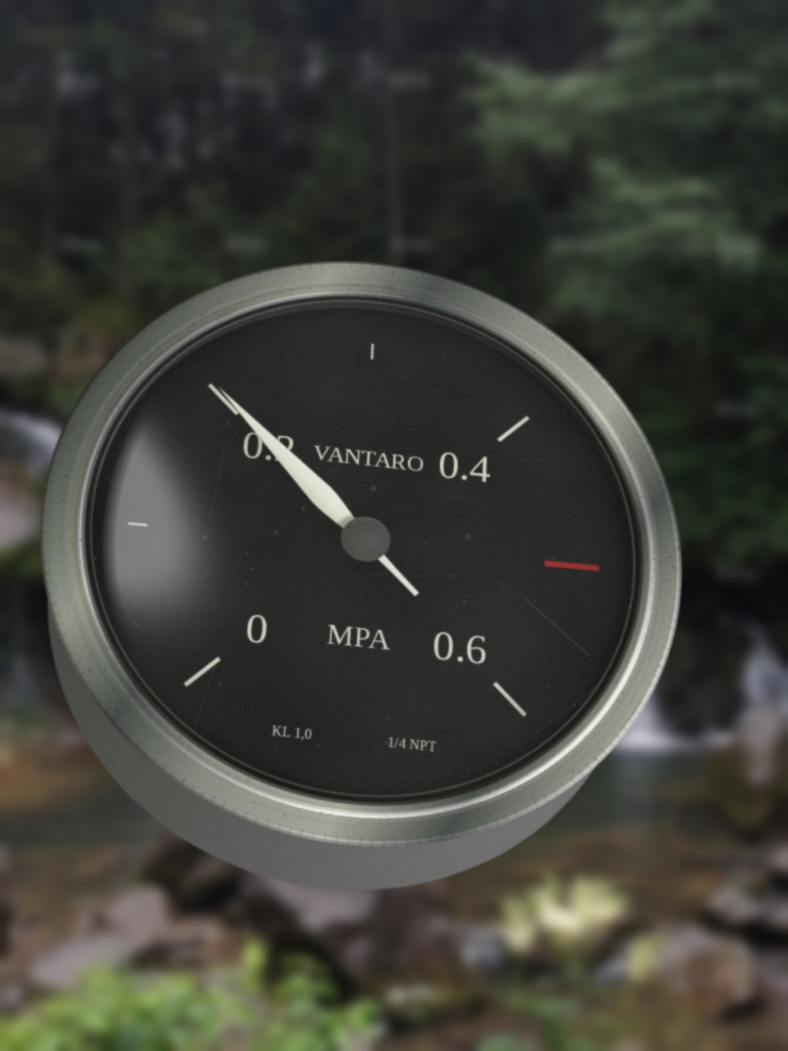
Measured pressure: 0.2 MPa
